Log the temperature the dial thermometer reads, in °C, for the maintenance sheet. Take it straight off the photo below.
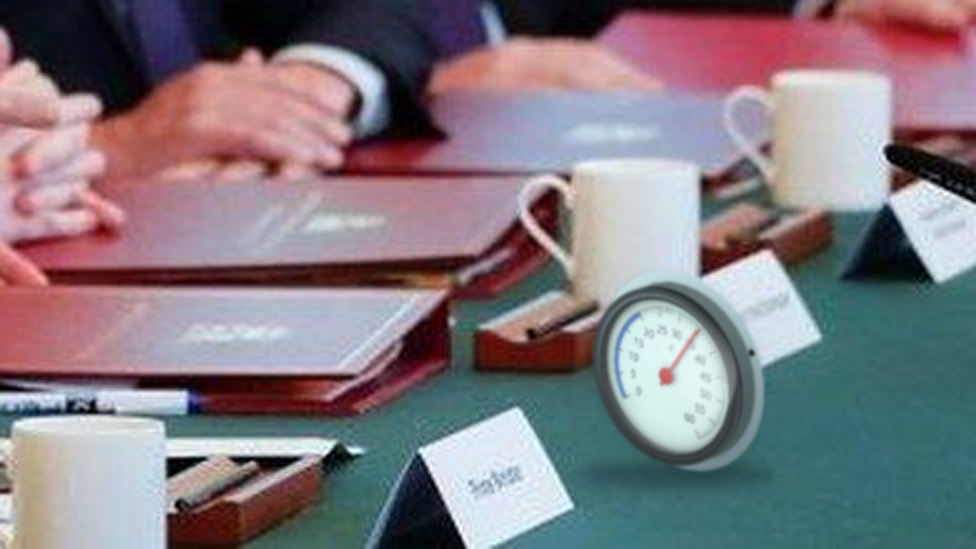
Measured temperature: 35 °C
